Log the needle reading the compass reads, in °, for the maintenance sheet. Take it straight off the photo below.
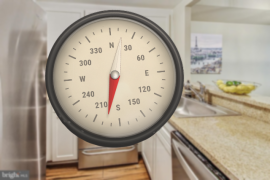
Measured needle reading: 195 °
